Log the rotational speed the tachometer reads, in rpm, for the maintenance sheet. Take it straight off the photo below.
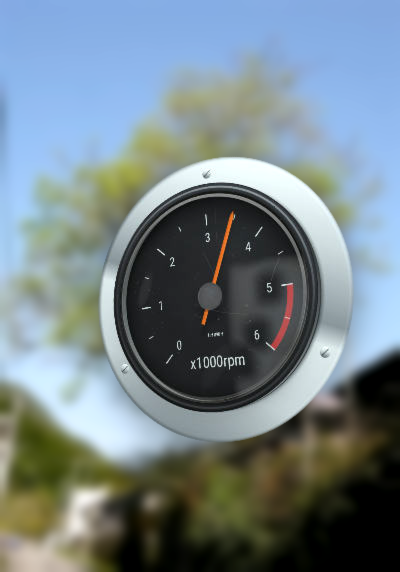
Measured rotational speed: 3500 rpm
